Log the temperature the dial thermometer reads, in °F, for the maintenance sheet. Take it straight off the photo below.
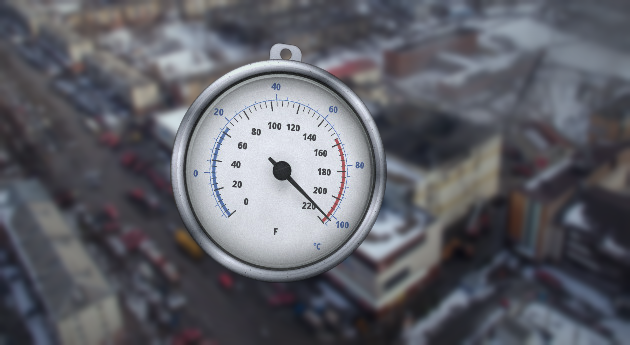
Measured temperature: 216 °F
